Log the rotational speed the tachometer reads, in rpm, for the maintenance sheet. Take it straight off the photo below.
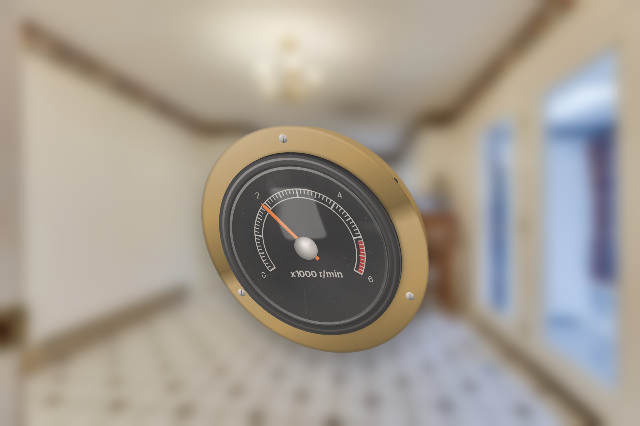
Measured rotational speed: 2000 rpm
